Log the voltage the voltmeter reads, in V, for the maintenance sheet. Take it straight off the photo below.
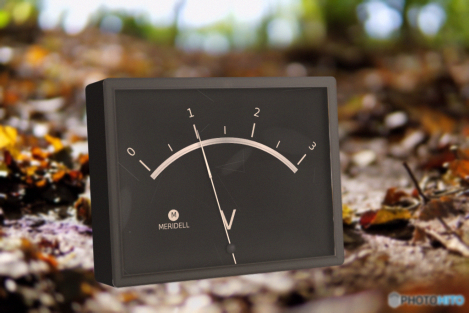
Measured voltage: 1 V
